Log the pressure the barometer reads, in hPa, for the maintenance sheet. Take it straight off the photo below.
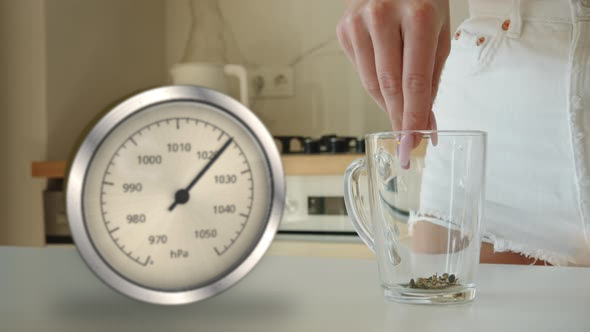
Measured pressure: 1022 hPa
